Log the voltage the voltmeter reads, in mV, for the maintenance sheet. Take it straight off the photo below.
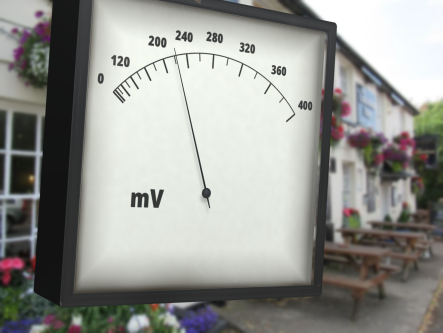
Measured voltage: 220 mV
